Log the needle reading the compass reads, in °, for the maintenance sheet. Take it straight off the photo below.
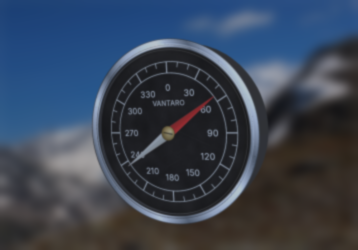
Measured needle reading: 55 °
